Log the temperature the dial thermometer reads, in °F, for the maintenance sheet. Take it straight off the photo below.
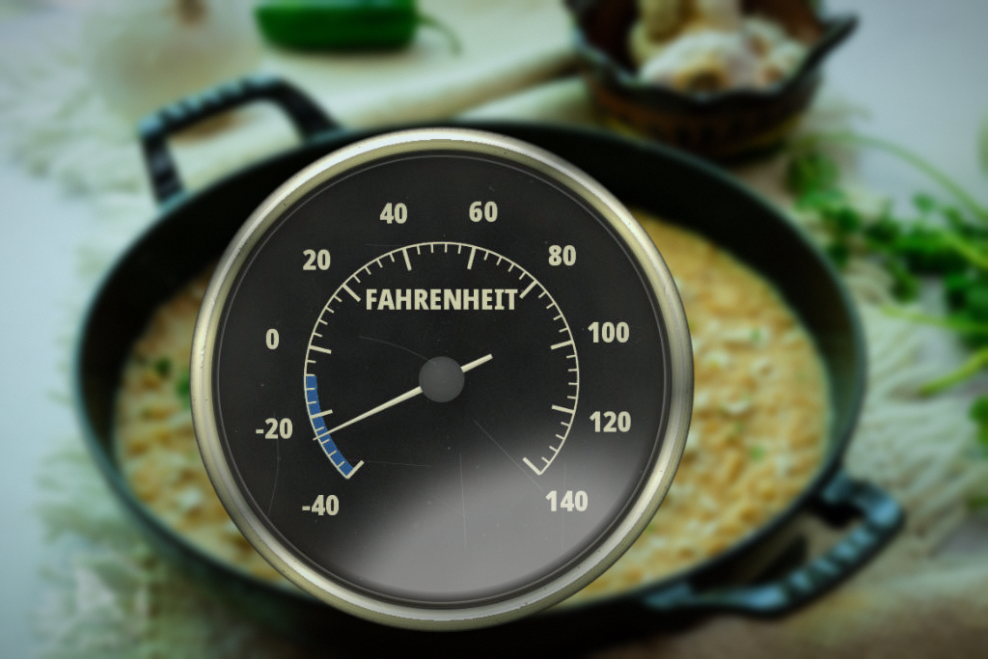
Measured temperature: -26 °F
